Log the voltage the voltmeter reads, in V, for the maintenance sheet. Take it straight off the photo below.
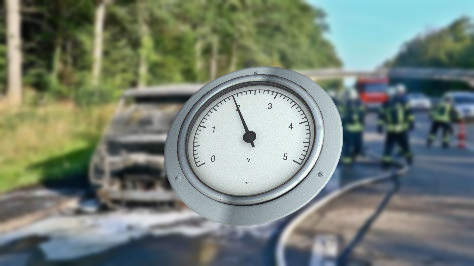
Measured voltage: 2 V
